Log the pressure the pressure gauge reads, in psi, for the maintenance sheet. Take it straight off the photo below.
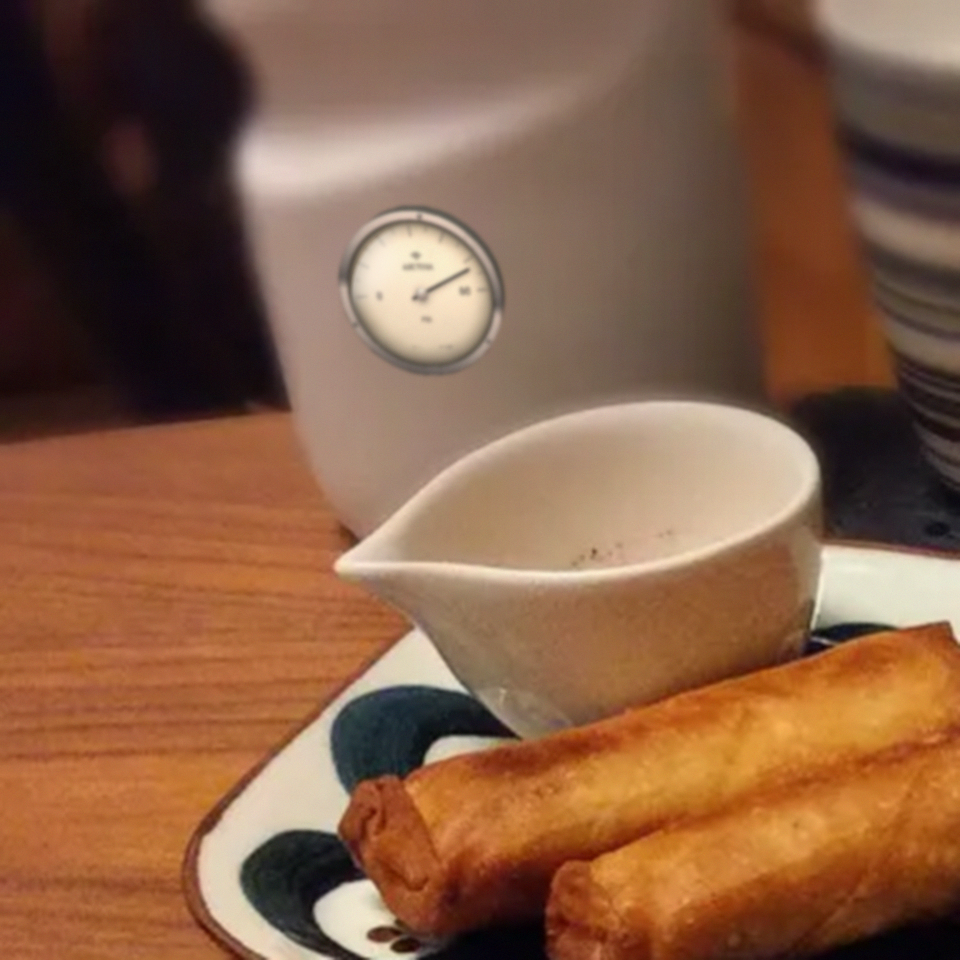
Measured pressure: 52.5 psi
